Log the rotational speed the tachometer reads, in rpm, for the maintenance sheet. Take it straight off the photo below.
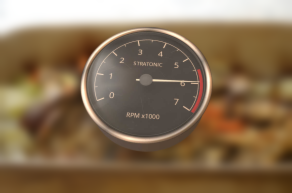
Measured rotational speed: 6000 rpm
